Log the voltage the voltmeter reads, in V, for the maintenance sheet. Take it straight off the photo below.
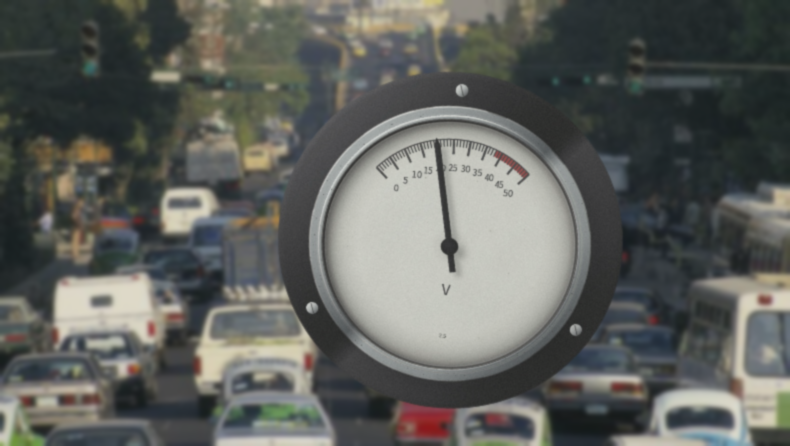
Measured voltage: 20 V
